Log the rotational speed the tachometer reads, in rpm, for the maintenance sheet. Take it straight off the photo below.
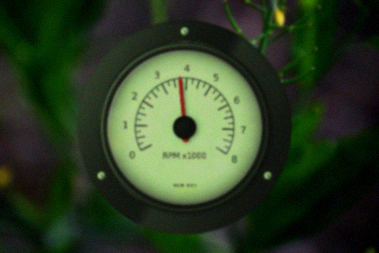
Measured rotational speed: 3750 rpm
